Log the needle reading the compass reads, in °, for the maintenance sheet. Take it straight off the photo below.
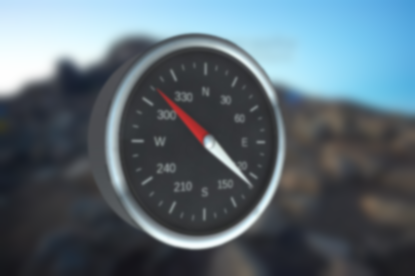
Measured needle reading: 310 °
